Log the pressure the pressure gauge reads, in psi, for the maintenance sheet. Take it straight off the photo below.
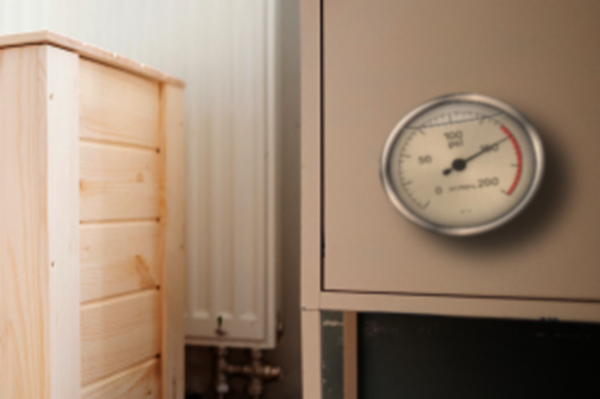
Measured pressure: 150 psi
